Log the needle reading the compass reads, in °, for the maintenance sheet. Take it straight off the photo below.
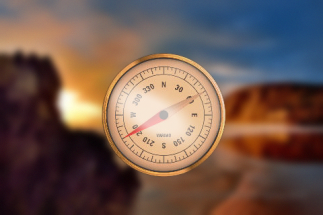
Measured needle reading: 240 °
